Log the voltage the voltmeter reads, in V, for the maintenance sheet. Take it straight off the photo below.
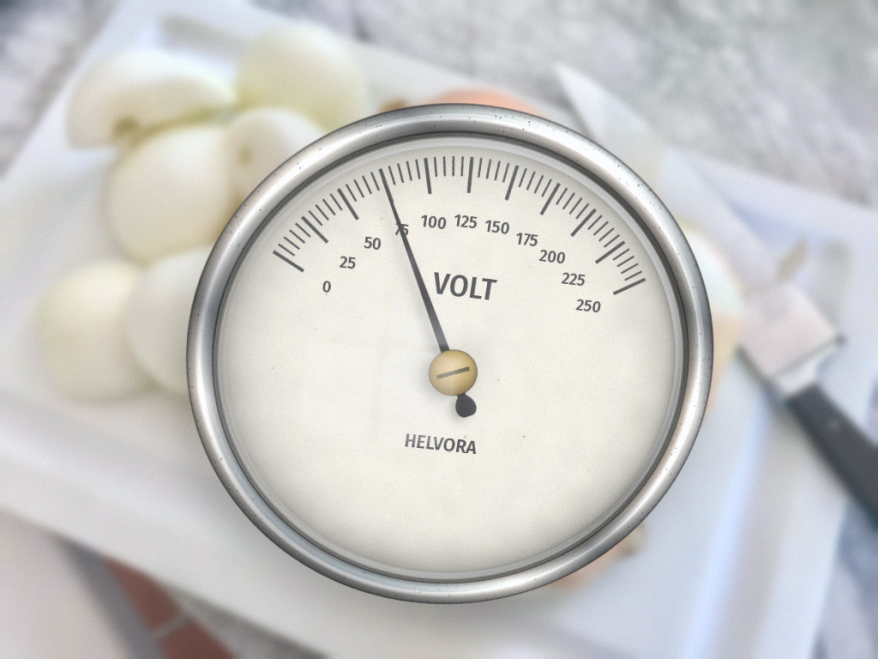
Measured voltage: 75 V
